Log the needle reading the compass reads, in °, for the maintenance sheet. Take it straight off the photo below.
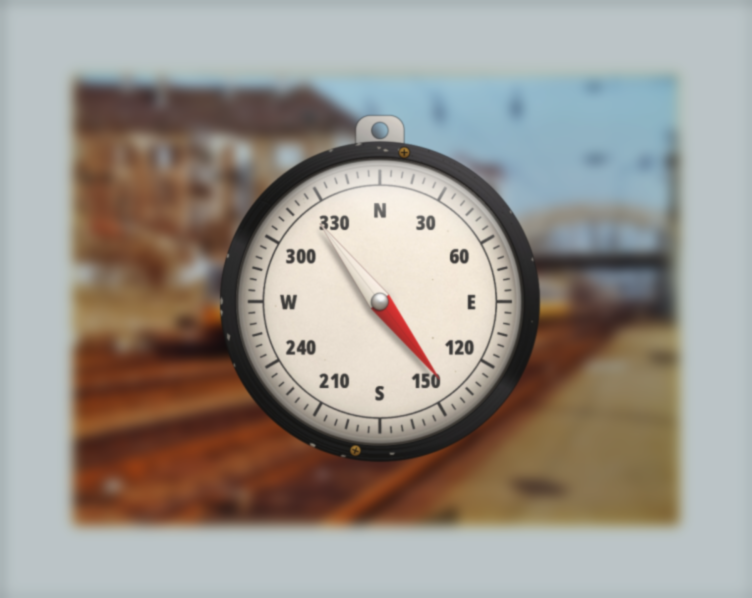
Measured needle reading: 142.5 °
